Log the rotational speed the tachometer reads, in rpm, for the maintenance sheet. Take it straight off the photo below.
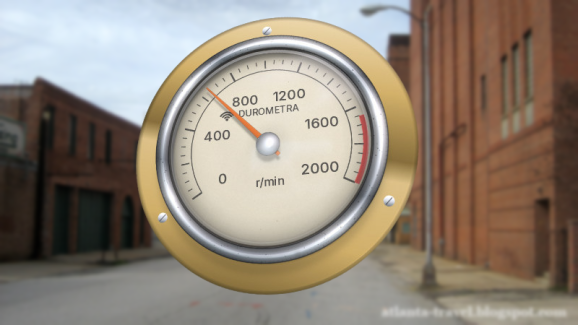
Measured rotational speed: 650 rpm
